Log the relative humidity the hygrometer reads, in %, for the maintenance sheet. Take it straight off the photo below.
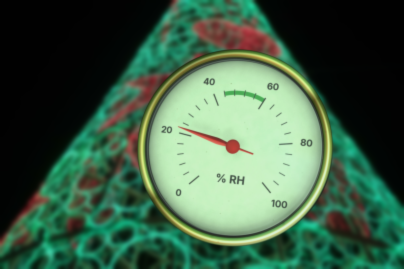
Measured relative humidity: 22 %
